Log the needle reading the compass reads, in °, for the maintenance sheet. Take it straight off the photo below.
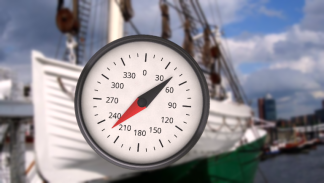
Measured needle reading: 225 °
